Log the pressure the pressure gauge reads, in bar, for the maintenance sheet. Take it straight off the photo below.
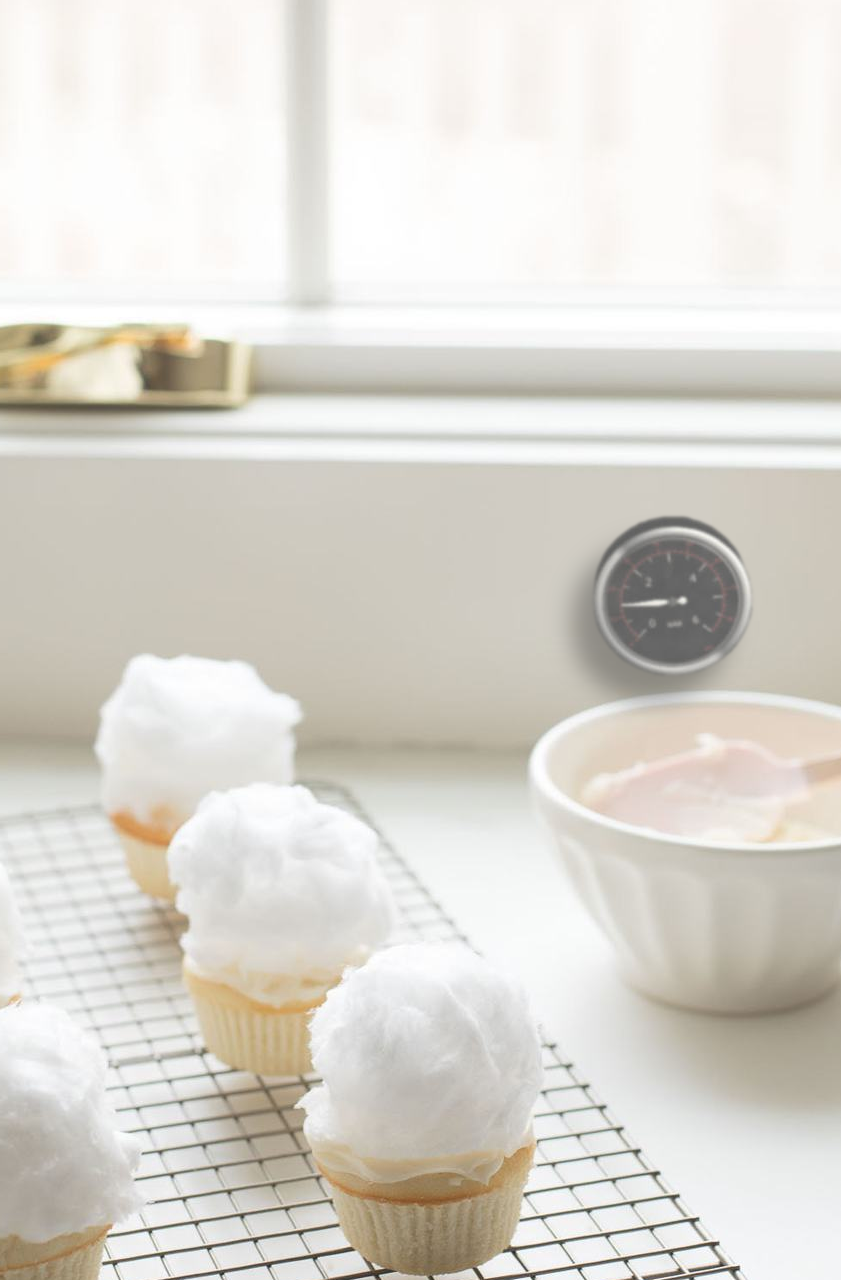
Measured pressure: 1 bar
